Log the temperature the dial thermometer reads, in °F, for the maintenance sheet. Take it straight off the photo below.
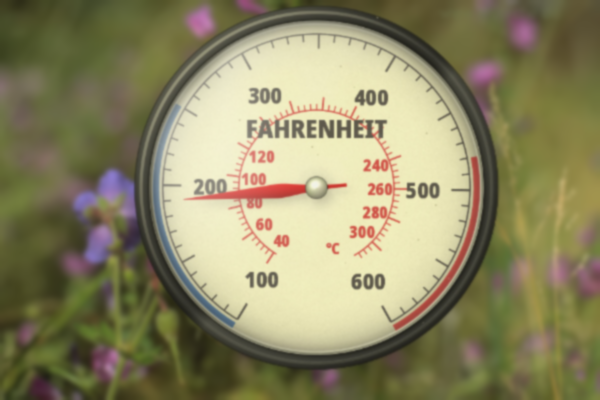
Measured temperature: 190 °F
